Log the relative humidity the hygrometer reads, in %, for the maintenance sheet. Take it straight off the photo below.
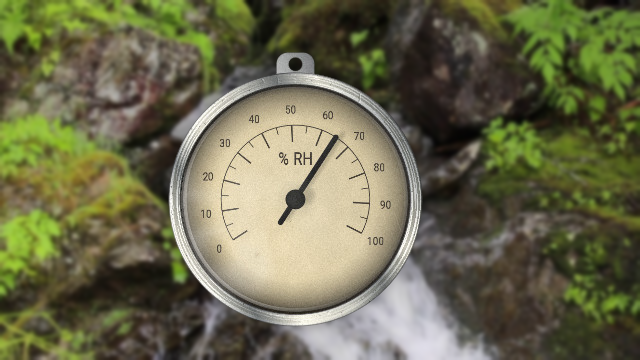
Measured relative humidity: 65 %
